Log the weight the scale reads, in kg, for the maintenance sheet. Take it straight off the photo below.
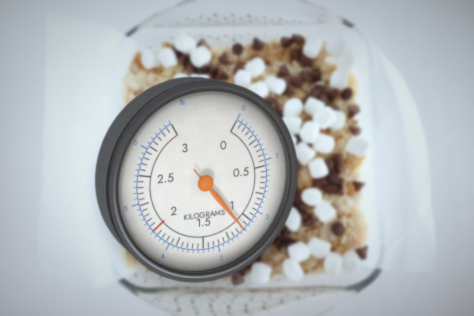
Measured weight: 1.1 kg
